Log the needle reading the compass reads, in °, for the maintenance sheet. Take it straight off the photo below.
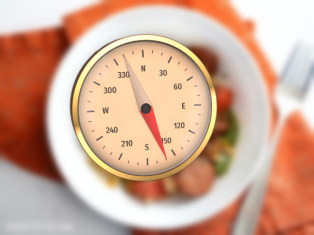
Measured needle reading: 160 °
